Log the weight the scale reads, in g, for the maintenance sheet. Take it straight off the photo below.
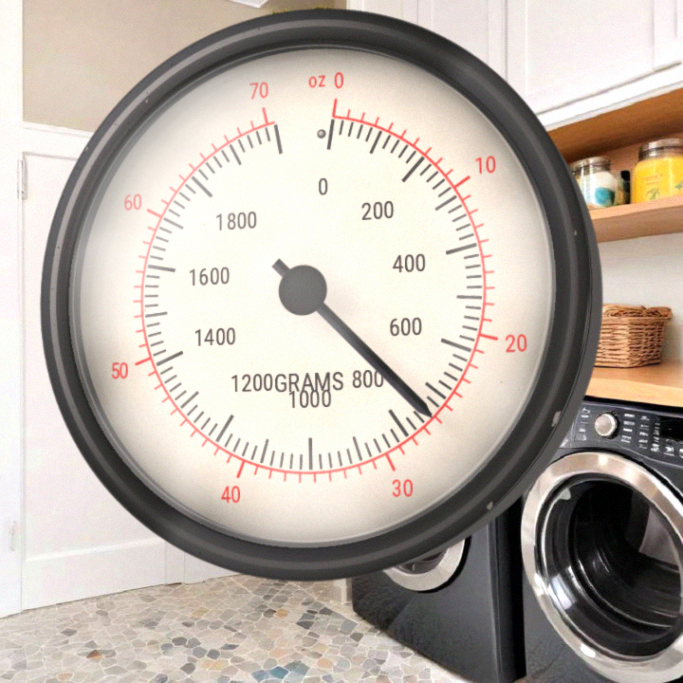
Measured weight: 740 g
